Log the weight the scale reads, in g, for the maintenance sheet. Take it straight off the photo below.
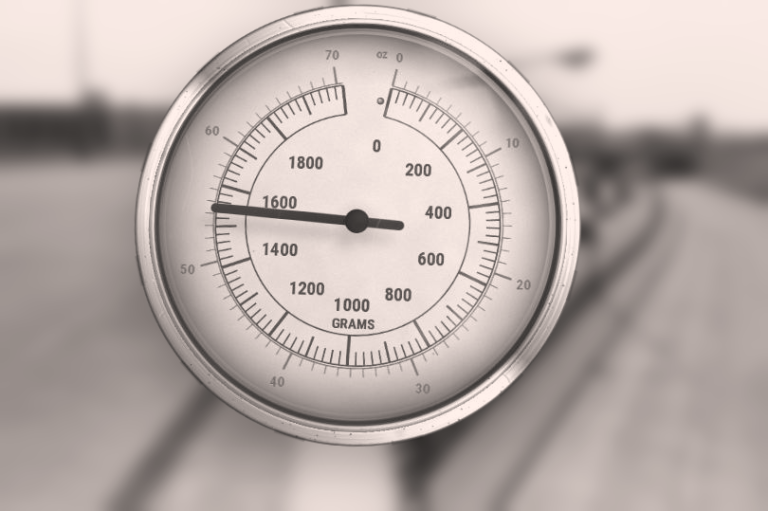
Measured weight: 1540 g
